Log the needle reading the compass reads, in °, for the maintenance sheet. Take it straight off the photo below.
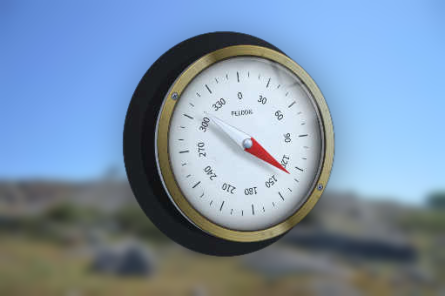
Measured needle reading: 130 °
